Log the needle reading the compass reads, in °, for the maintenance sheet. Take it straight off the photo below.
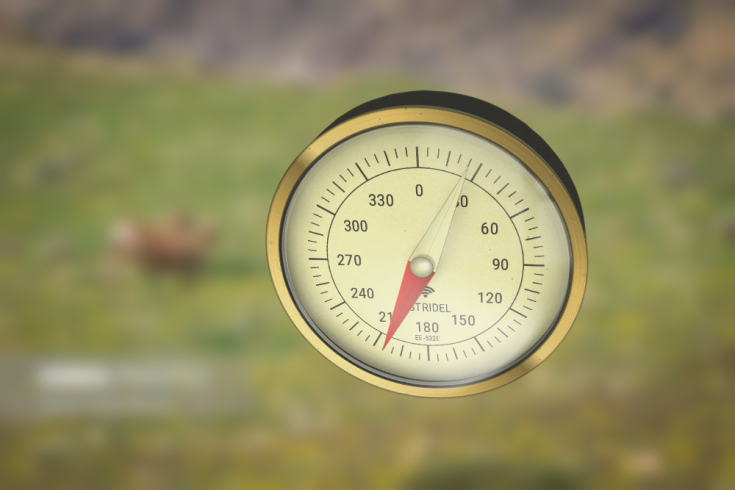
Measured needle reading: 205 °
